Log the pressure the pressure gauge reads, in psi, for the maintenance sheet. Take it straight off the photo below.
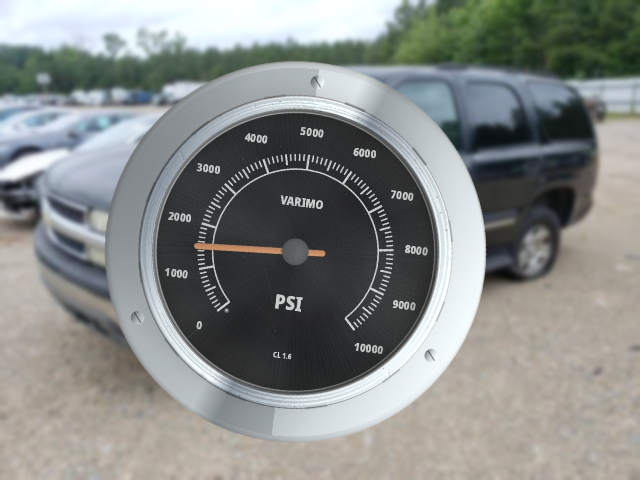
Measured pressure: 1500 psi
